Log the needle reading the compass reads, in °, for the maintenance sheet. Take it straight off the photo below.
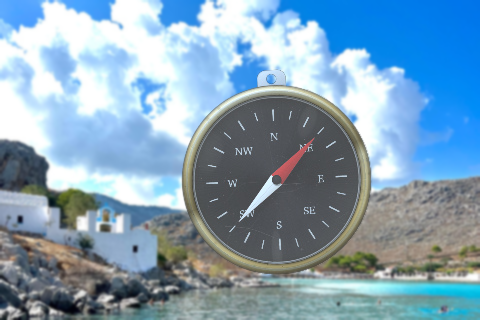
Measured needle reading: 45 °
